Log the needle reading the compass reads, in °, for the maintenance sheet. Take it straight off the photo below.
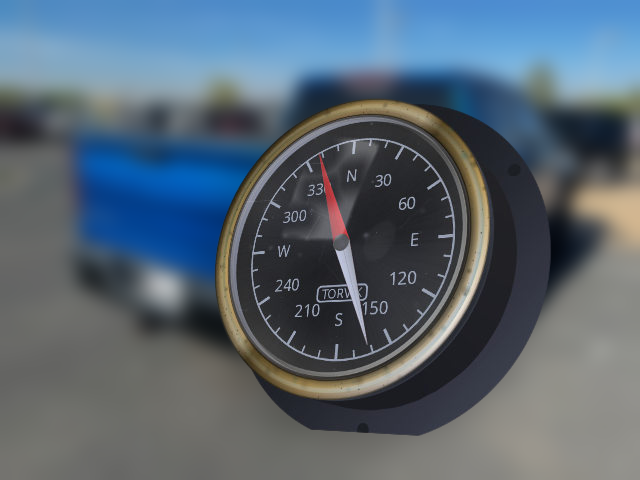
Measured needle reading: 340 °
